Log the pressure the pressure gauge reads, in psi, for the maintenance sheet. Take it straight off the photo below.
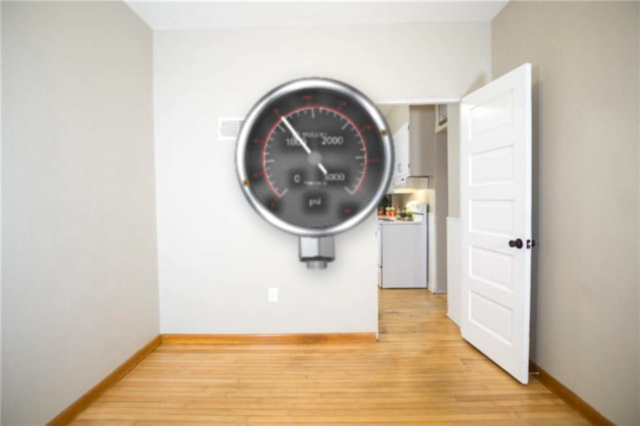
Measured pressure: 1100 psi
